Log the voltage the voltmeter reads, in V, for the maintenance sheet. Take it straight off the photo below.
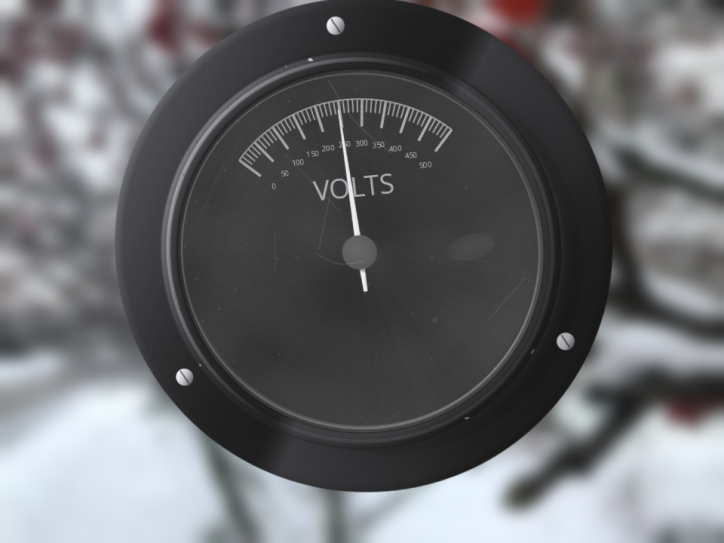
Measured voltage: 250 V
